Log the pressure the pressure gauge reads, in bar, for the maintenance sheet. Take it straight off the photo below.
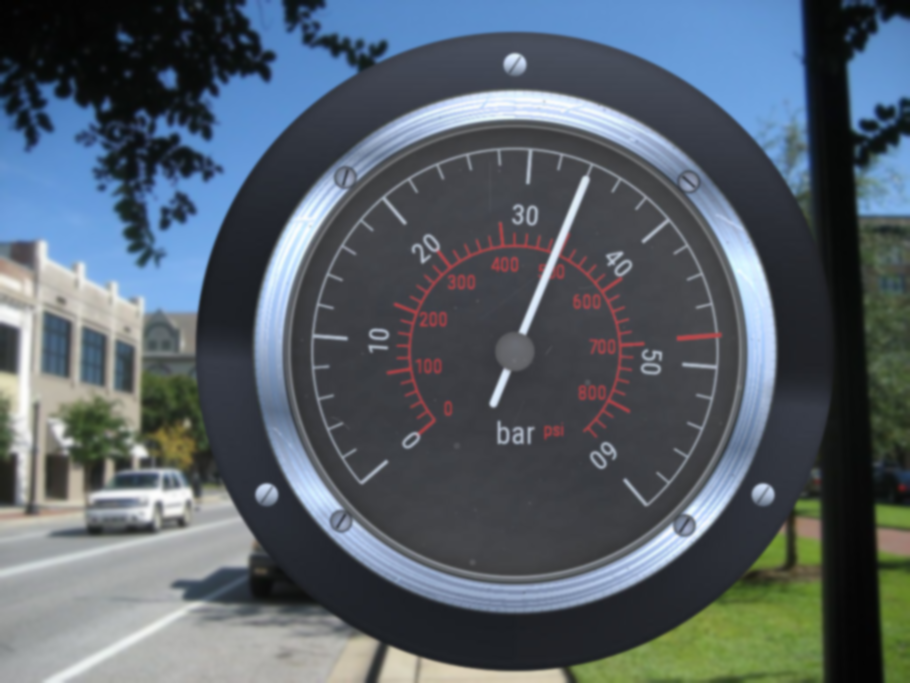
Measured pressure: 34 bar
